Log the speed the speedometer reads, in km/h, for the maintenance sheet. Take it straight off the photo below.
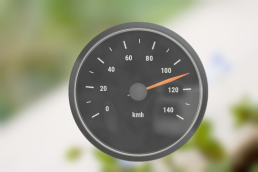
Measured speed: 110 km/h
